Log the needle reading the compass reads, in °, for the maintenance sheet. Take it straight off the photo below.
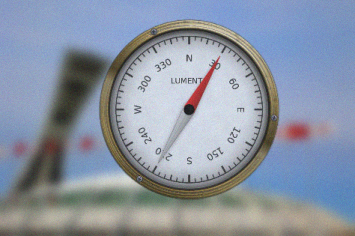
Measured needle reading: 30 °
